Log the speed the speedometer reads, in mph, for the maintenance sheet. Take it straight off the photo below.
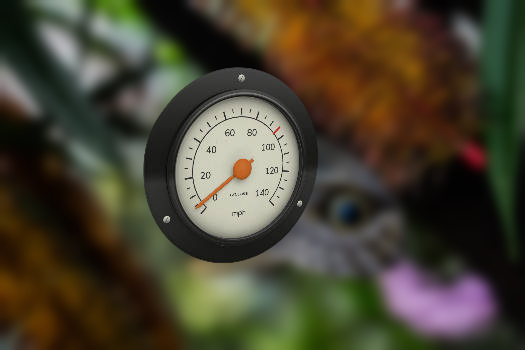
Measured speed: 5 mph
